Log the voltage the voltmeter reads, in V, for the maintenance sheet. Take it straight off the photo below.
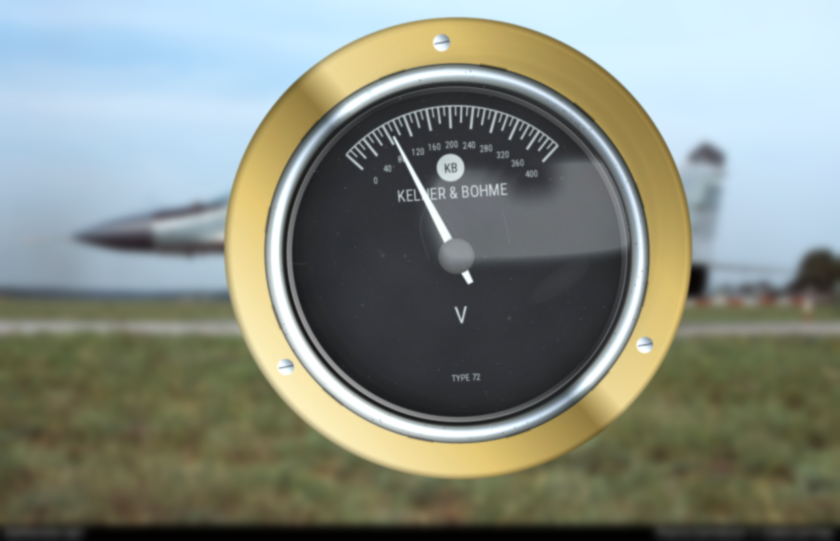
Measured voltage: 90 V
